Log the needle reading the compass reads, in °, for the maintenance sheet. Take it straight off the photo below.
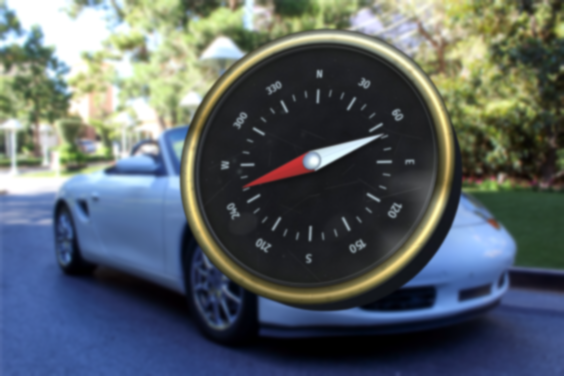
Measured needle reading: 250 °
